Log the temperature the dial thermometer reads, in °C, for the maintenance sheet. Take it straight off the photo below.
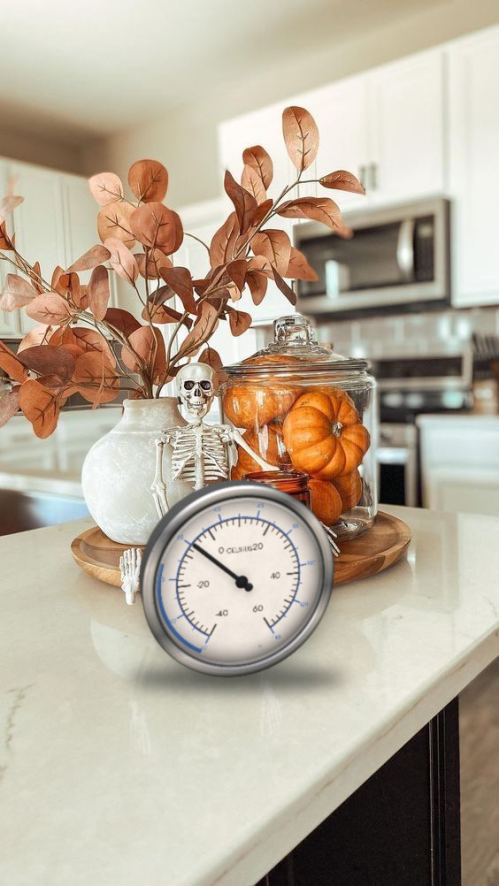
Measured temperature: -6 °C
